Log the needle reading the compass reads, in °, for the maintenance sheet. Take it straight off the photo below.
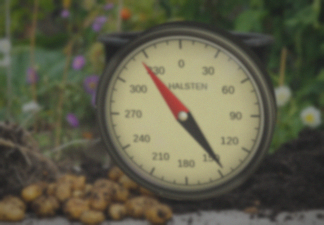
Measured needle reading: 325 °
